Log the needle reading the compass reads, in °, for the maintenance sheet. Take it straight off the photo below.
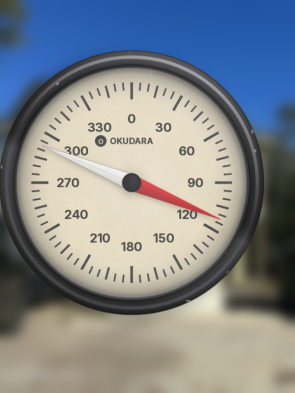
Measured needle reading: 112.5 °
